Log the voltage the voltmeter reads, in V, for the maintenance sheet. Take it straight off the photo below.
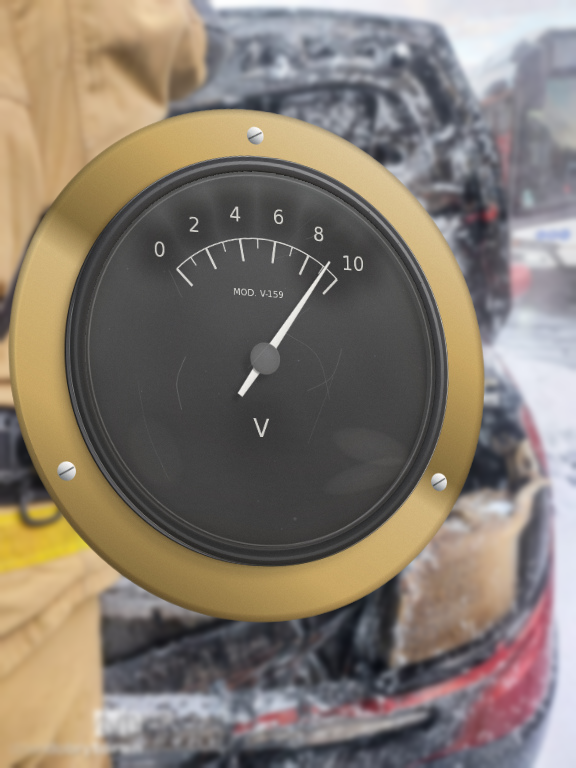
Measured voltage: 9 V
